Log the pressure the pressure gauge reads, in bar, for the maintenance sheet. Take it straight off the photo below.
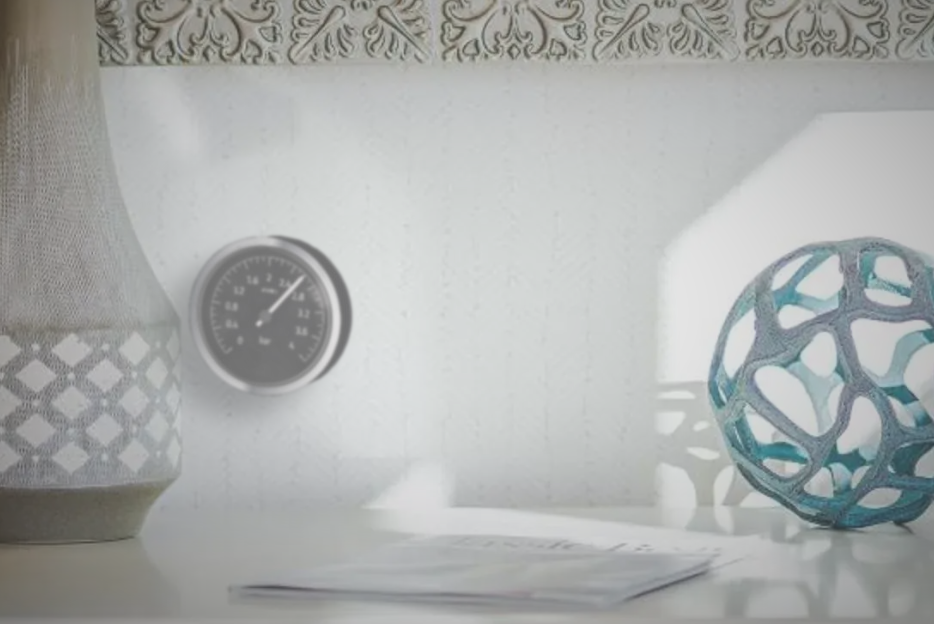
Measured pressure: 2.6 bar
